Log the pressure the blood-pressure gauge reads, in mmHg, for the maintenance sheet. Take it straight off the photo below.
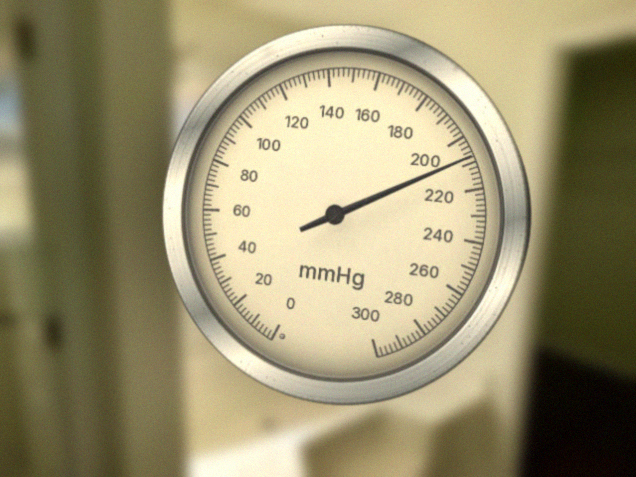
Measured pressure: 208 mmHg
